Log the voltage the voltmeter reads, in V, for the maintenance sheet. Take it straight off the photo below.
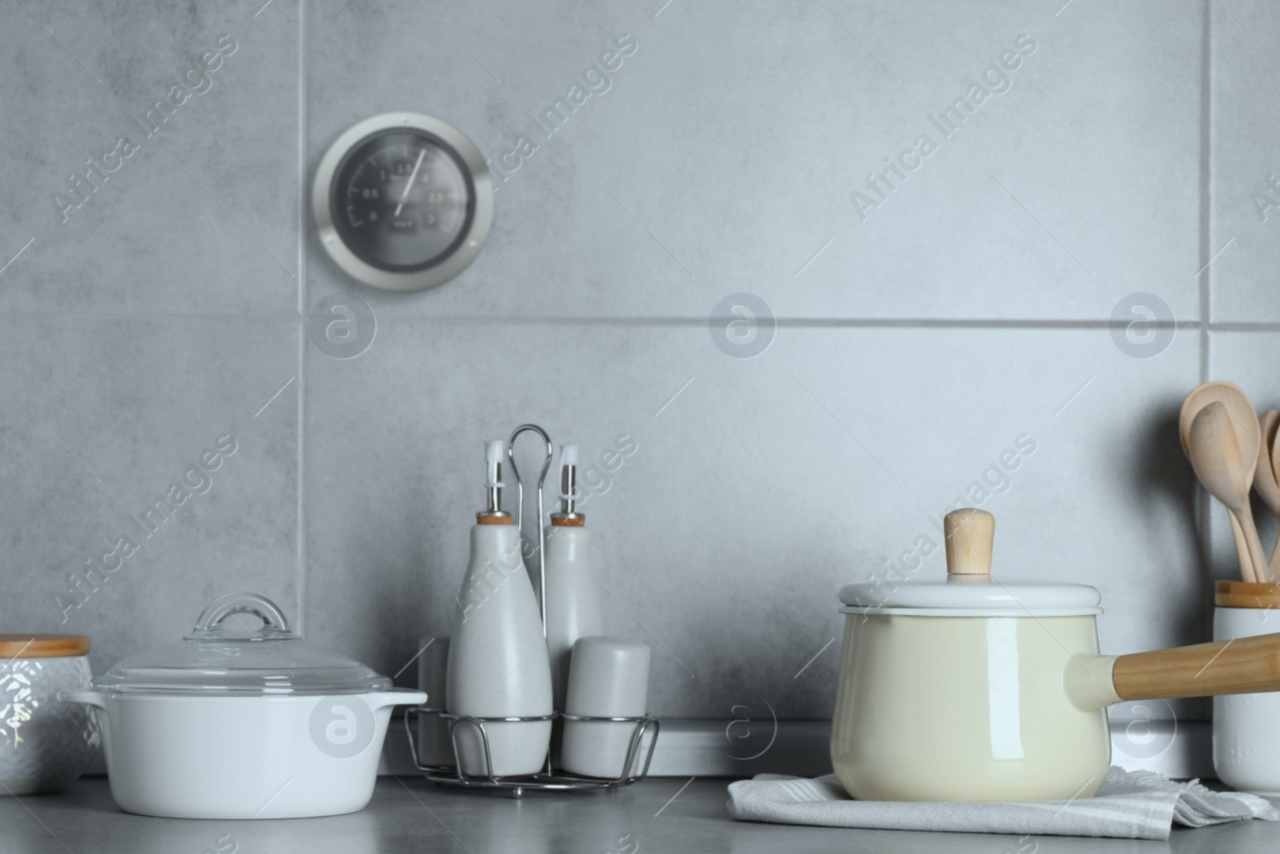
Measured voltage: 1.75 V
